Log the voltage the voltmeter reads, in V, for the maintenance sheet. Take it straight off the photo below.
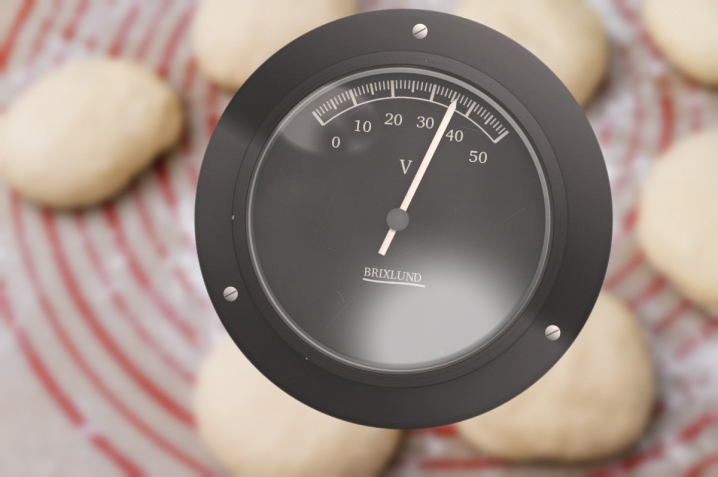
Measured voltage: 36 V
